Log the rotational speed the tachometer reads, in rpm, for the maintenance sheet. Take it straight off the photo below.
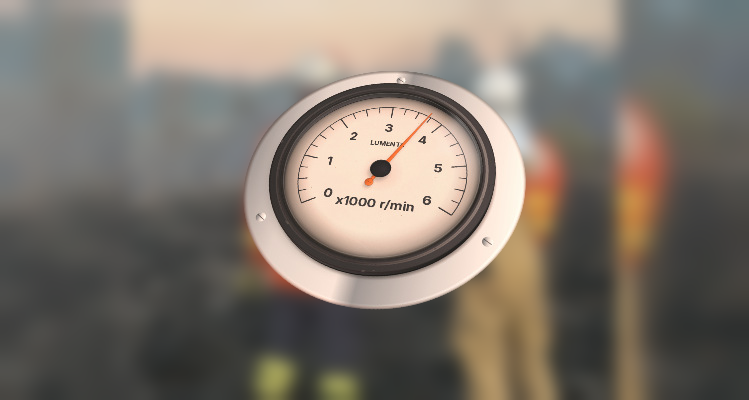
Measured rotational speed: 3750 rpm
